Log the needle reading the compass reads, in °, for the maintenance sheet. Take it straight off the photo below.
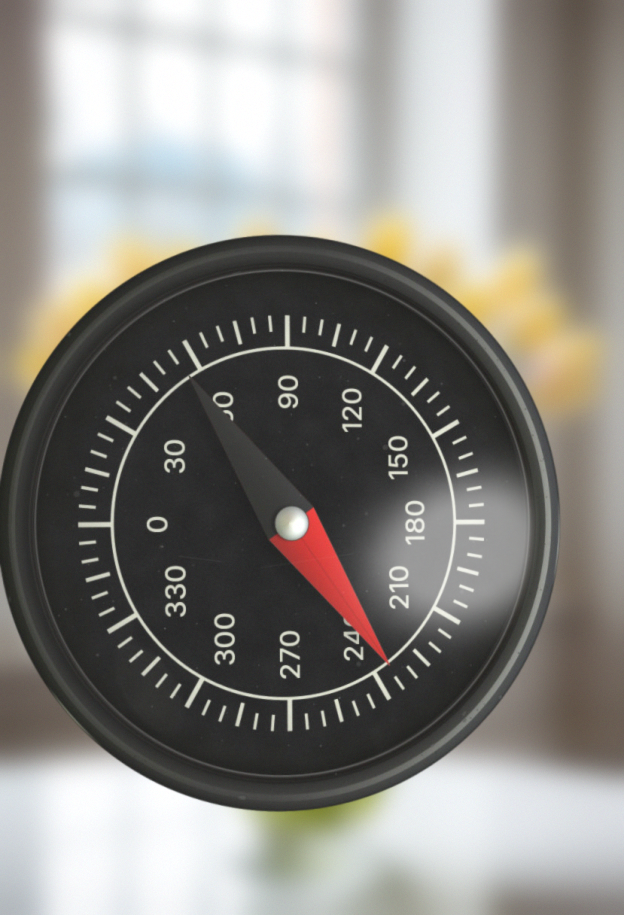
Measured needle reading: 235 °
